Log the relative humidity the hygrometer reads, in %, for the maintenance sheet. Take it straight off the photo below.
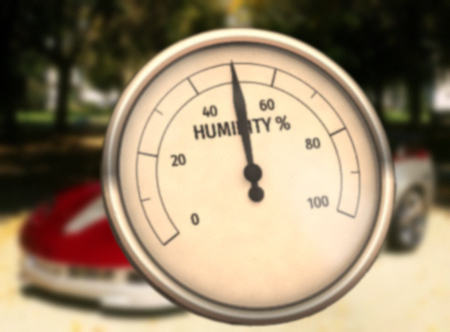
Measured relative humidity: 50 %
